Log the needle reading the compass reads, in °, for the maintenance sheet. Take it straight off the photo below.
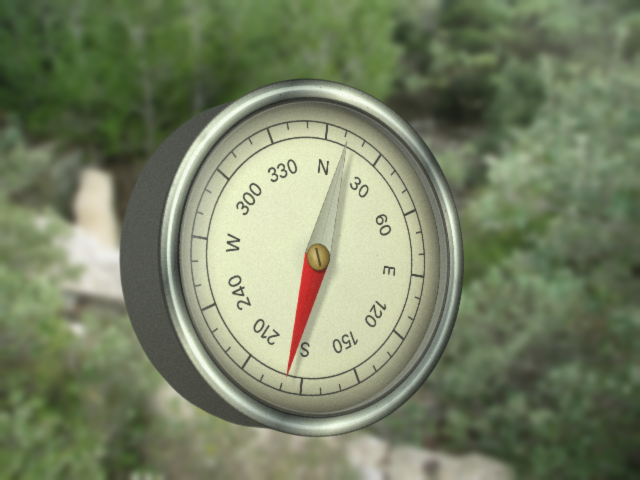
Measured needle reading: 190 °
